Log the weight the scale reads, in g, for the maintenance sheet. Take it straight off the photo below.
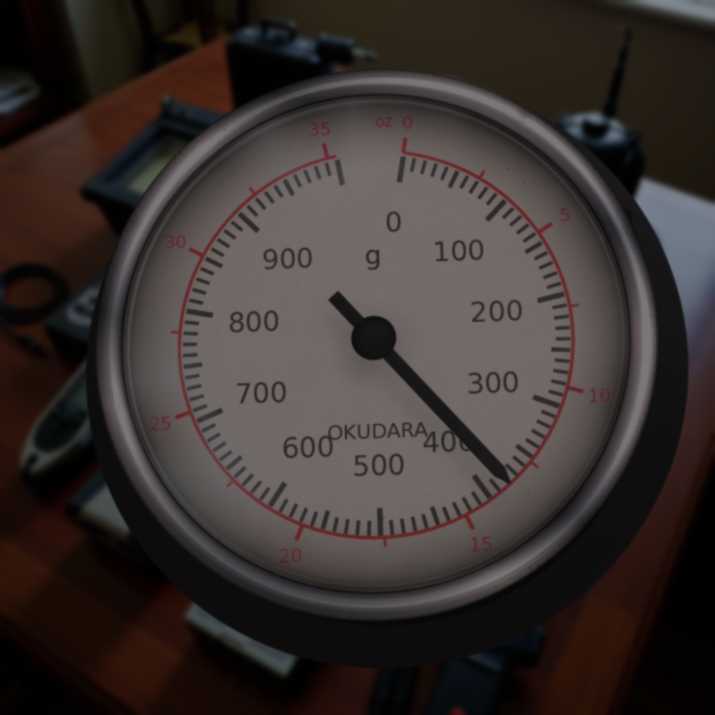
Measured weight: 380 g
